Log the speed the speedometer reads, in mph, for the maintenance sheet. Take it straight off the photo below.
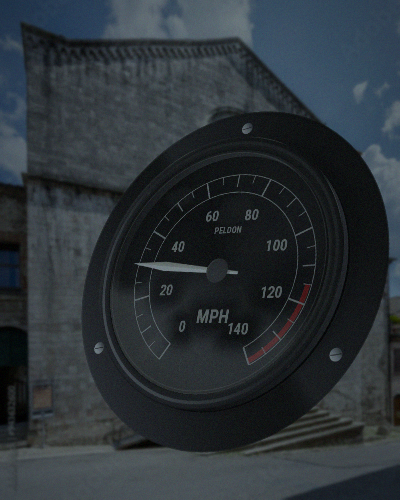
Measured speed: 30 mph
